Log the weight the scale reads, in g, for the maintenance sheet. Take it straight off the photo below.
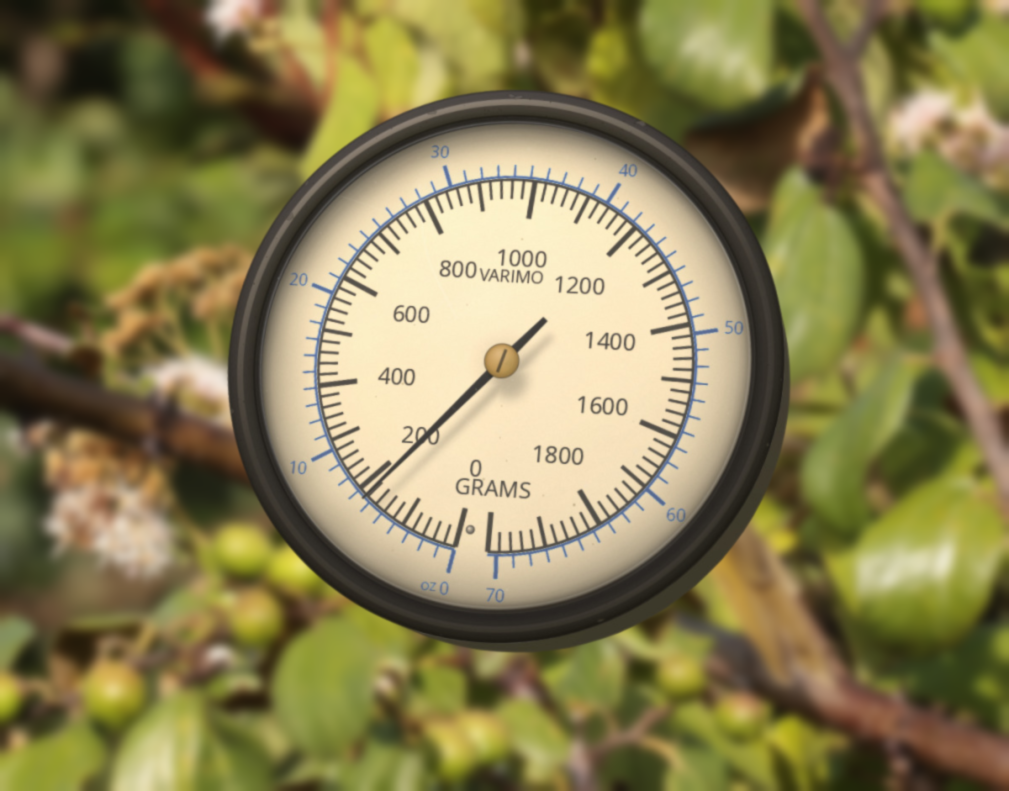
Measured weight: 180 g
